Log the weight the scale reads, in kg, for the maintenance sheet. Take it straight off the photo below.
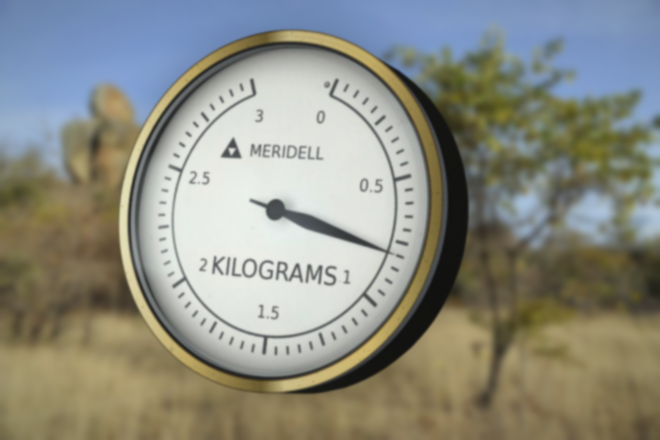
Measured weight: 0.8 kg
